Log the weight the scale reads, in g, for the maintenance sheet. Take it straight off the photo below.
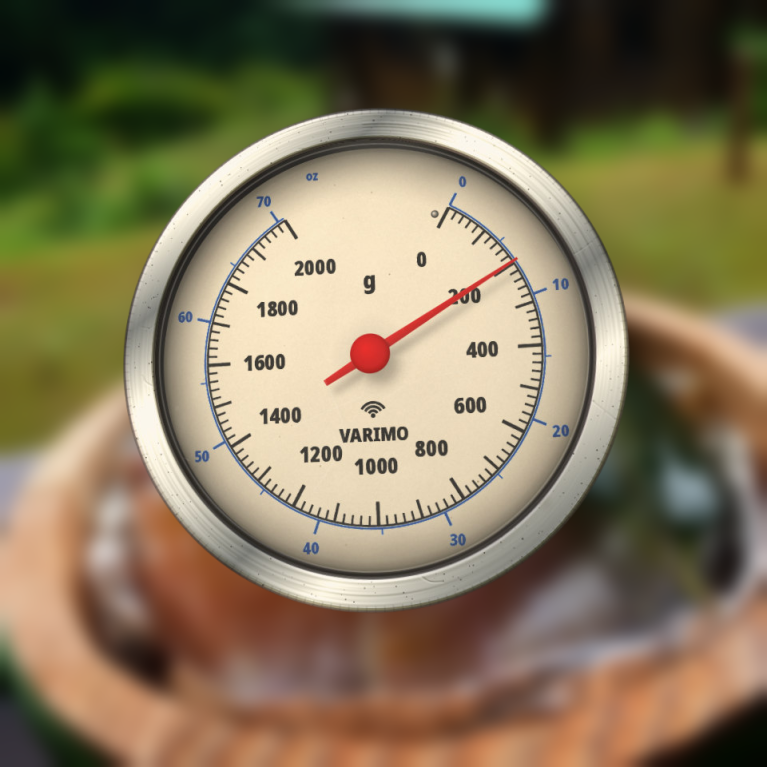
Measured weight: 200 g
